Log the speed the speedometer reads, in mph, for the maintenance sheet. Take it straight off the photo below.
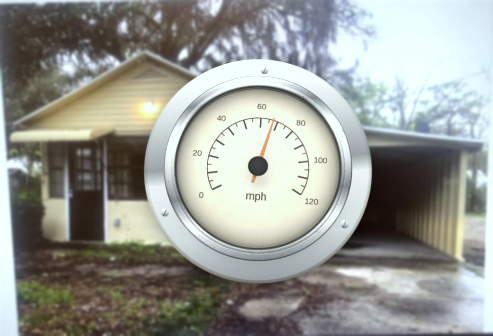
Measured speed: 67.5 mph
